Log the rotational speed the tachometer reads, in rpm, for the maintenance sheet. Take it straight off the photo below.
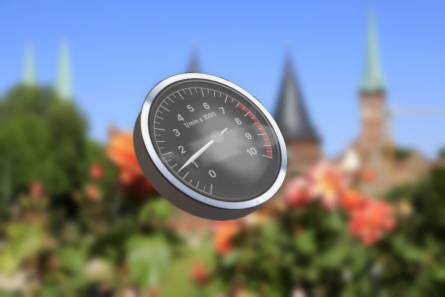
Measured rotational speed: 1250 rpm
